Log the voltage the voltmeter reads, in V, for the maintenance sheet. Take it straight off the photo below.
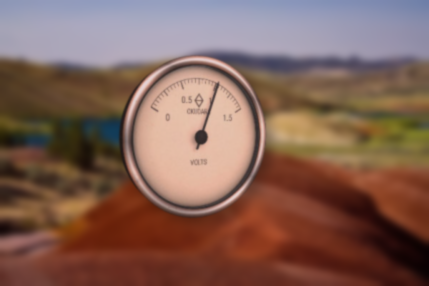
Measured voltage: 1 V
